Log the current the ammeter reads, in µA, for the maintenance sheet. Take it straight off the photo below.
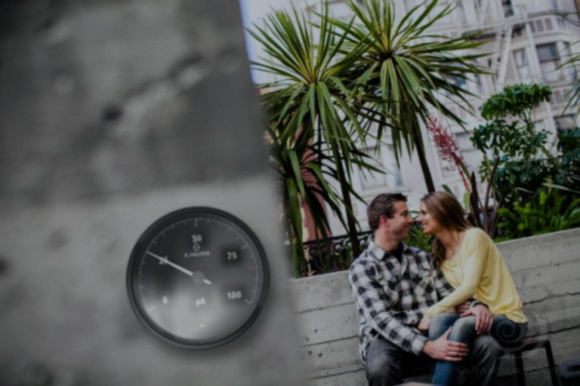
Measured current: 25 µA
